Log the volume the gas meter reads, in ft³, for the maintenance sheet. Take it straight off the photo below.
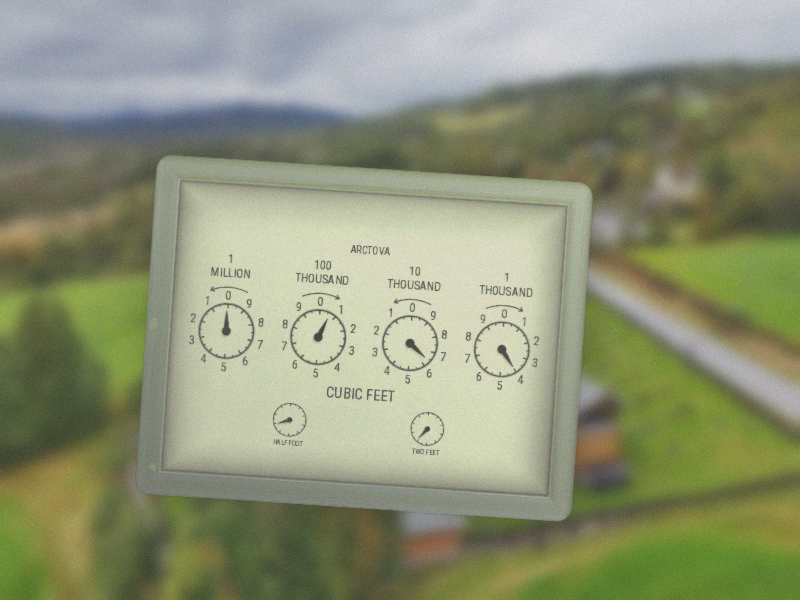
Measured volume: 6400 ft³
